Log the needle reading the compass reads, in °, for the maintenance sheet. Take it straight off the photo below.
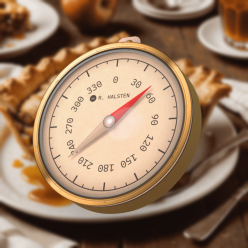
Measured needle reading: 50 °
